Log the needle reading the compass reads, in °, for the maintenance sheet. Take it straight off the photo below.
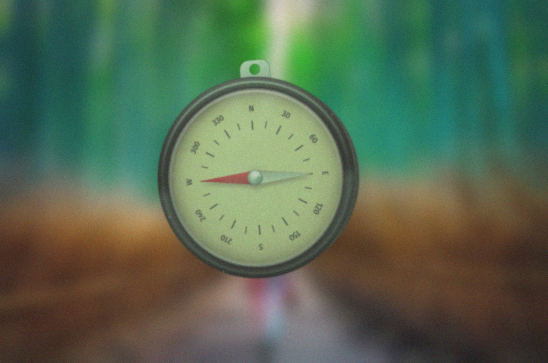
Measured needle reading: 270 °
